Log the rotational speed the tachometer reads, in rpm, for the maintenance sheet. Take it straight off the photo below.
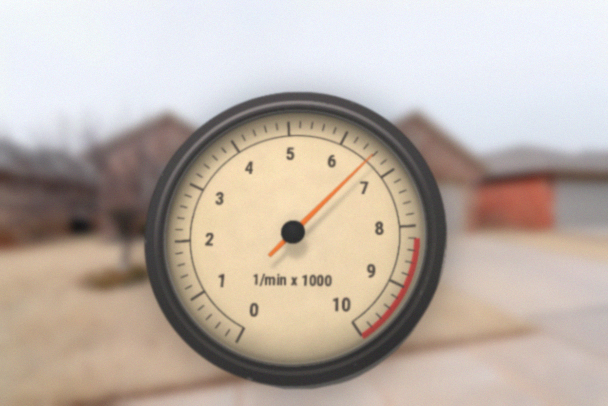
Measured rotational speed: 6600 rpm
